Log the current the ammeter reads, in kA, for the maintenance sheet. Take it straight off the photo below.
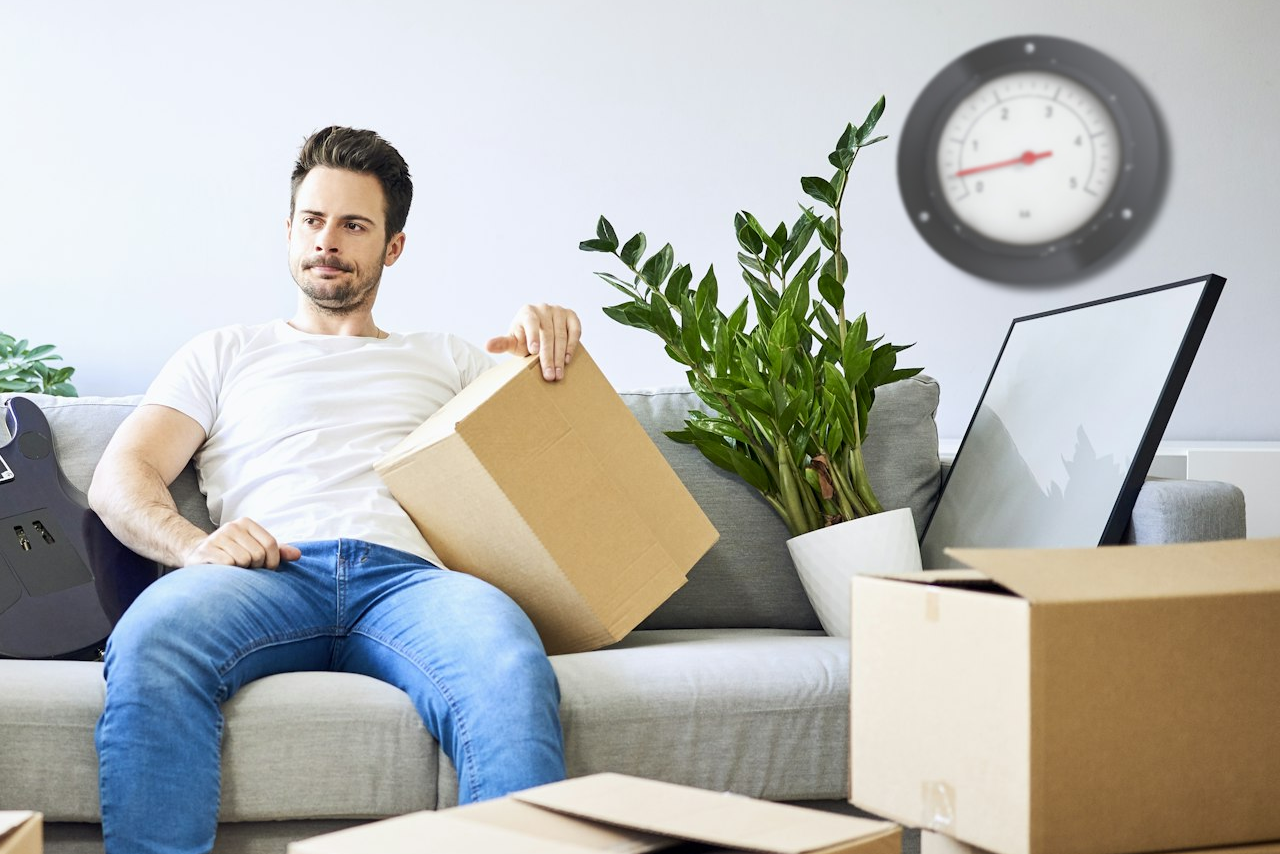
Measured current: 0.4 kA
